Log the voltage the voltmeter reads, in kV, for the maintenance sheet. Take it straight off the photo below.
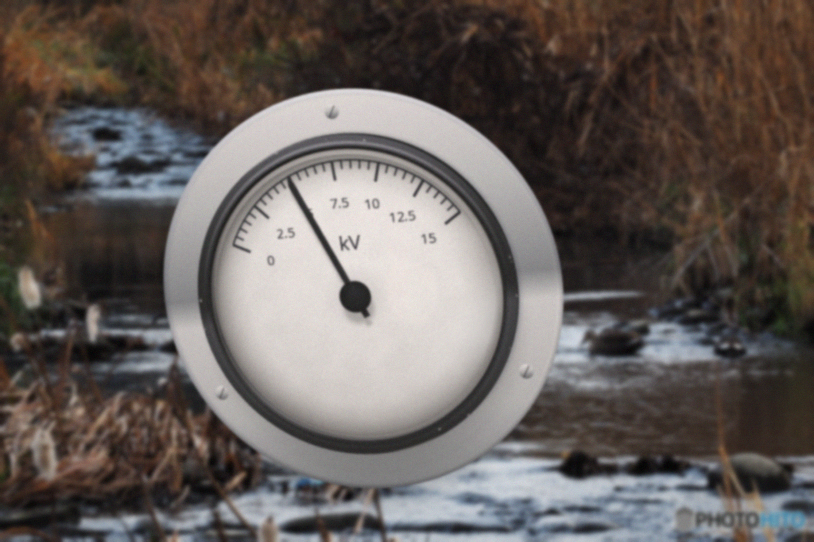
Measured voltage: 5 kV
